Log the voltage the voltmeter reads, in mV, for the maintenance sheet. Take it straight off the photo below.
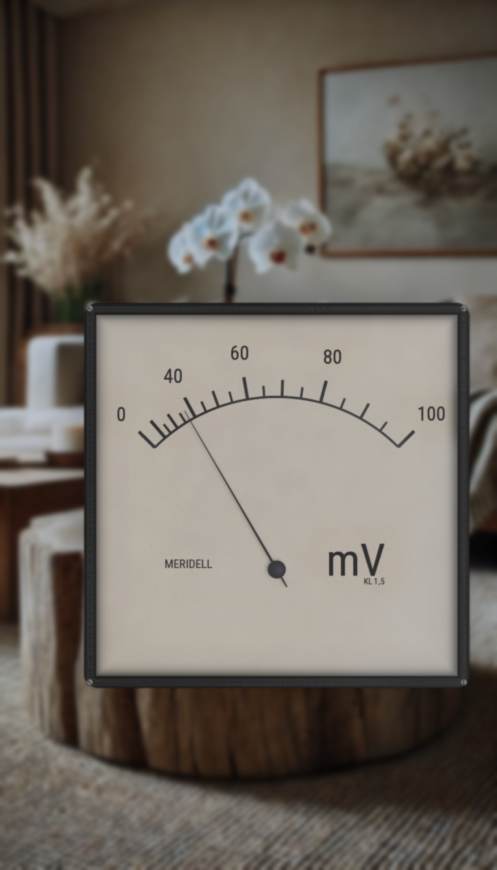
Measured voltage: 37.5 mV
